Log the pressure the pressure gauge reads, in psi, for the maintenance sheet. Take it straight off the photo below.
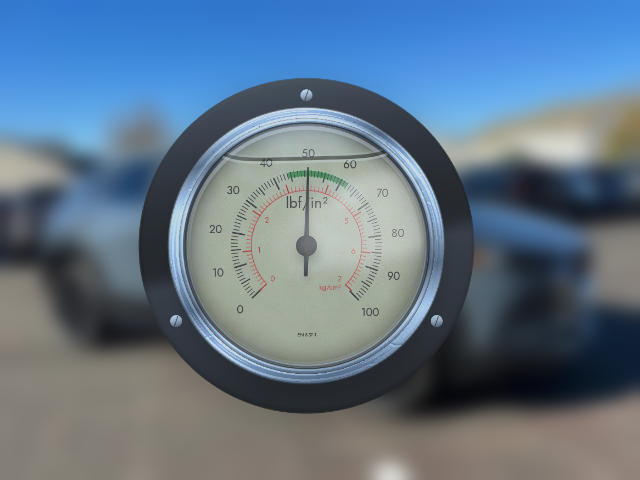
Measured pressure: 50 psi
